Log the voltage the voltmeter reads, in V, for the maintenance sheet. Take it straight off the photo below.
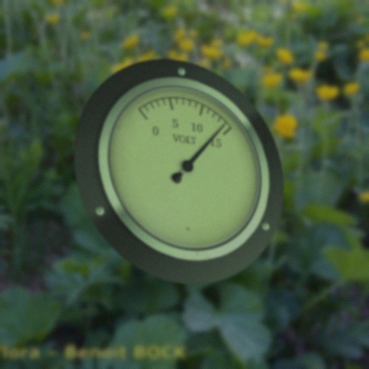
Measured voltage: 14 V
